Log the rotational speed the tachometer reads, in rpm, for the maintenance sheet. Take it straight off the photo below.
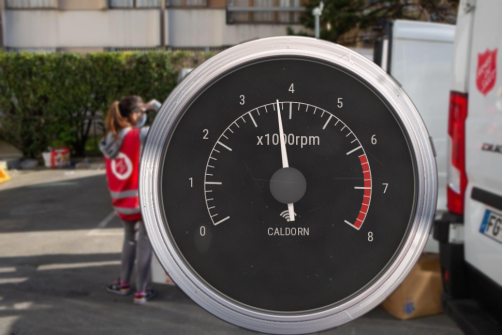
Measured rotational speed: 3700 rpm
